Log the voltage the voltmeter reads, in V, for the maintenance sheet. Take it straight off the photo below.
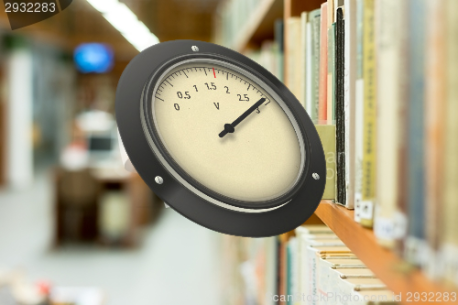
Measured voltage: 2.9 V
